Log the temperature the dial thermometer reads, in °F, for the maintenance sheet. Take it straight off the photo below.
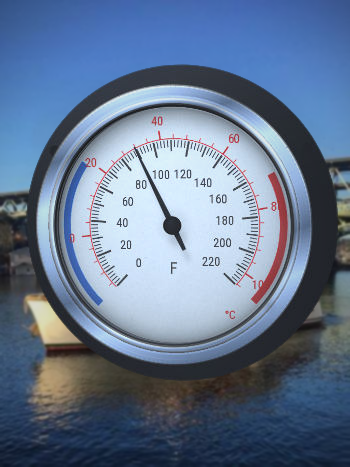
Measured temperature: 90 °F
